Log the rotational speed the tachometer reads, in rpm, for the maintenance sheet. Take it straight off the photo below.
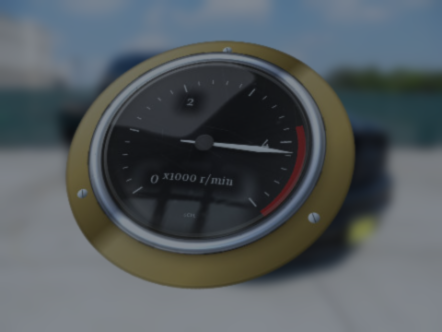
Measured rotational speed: 4200 rpm
